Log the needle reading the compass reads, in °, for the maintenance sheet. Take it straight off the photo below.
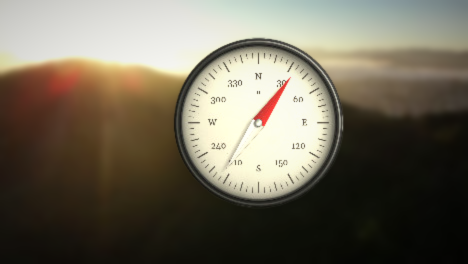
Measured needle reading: 35 °
